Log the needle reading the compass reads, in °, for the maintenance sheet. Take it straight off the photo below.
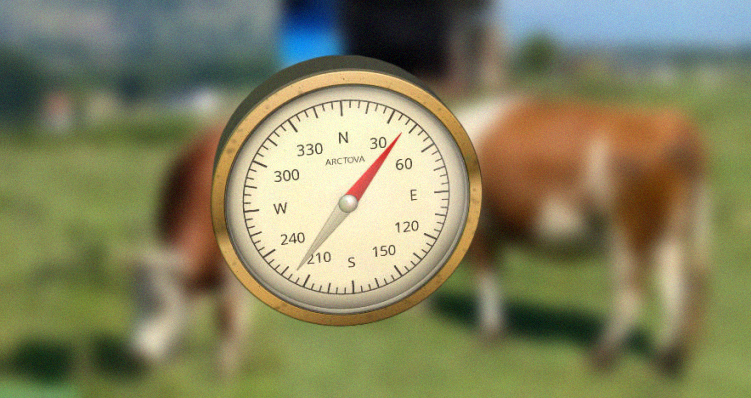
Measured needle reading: 40 °
